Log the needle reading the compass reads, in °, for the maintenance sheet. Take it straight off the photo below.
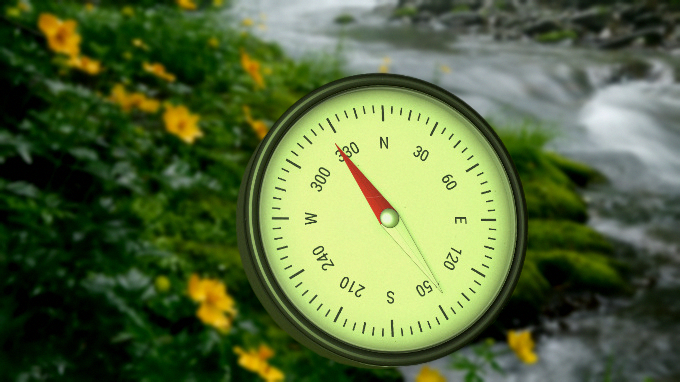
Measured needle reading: 325 °
